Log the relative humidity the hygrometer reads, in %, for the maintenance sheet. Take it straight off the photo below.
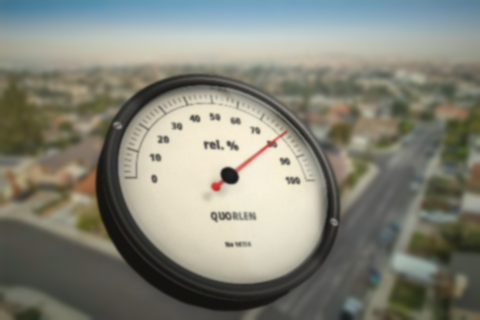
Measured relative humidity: 80 %
